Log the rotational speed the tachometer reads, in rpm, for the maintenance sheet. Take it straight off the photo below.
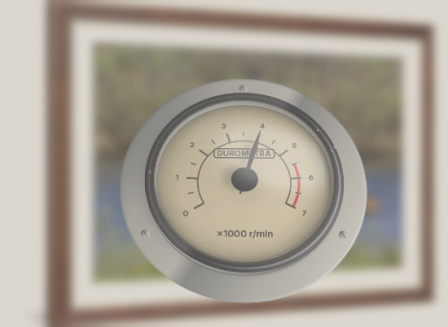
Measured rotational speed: 4000 rpm
